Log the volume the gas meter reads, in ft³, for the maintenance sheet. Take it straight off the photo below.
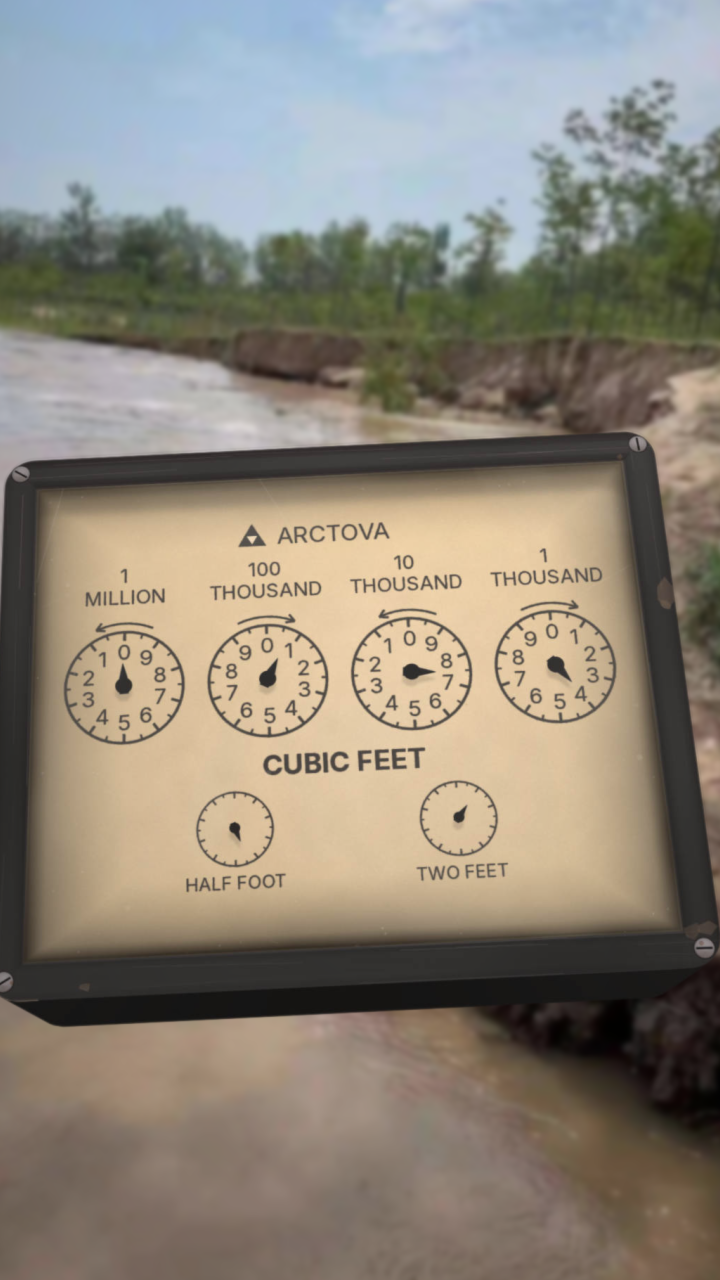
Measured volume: 7400 ft³
